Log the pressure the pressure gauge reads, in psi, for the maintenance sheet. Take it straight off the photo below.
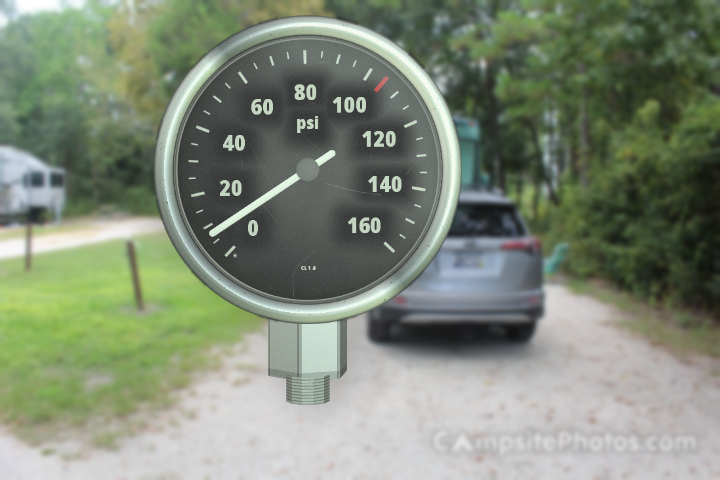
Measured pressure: 7.5 psi
